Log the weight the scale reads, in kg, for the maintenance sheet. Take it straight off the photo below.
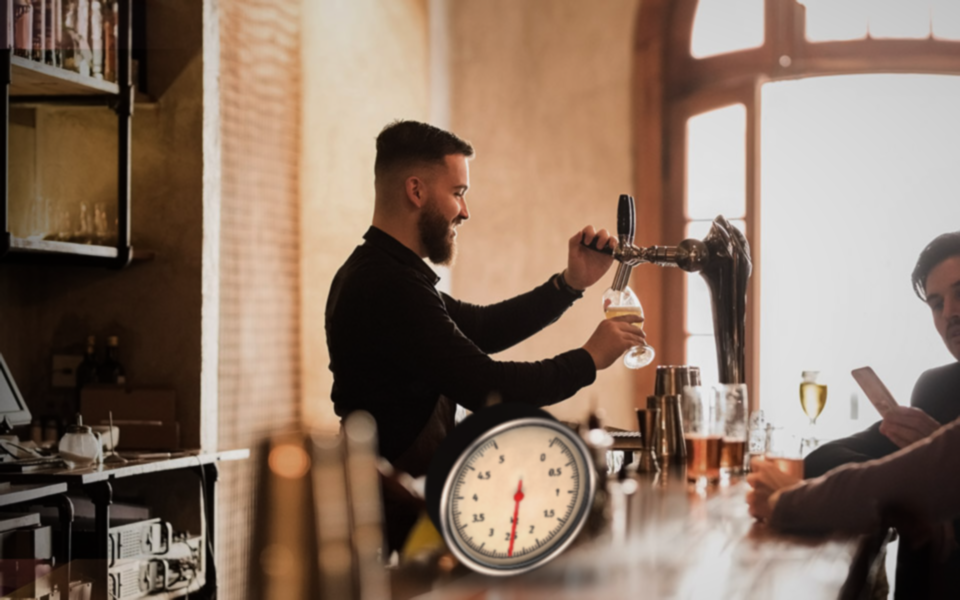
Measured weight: 2.5 kg
